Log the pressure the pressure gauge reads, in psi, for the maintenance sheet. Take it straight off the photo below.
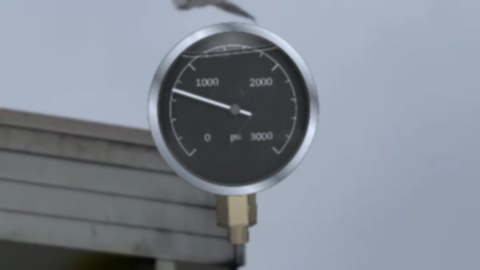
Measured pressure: 700 psi
